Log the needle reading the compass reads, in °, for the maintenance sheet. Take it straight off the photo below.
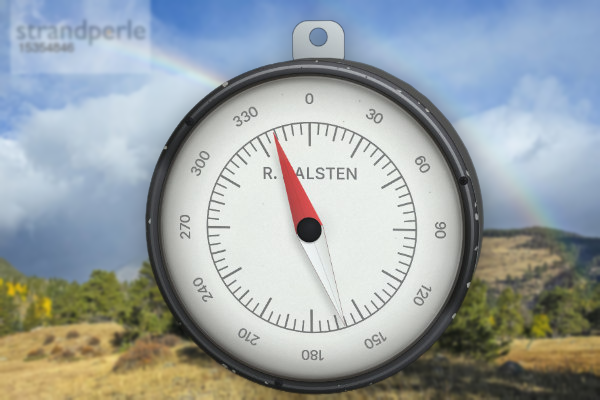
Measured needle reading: 340 °
